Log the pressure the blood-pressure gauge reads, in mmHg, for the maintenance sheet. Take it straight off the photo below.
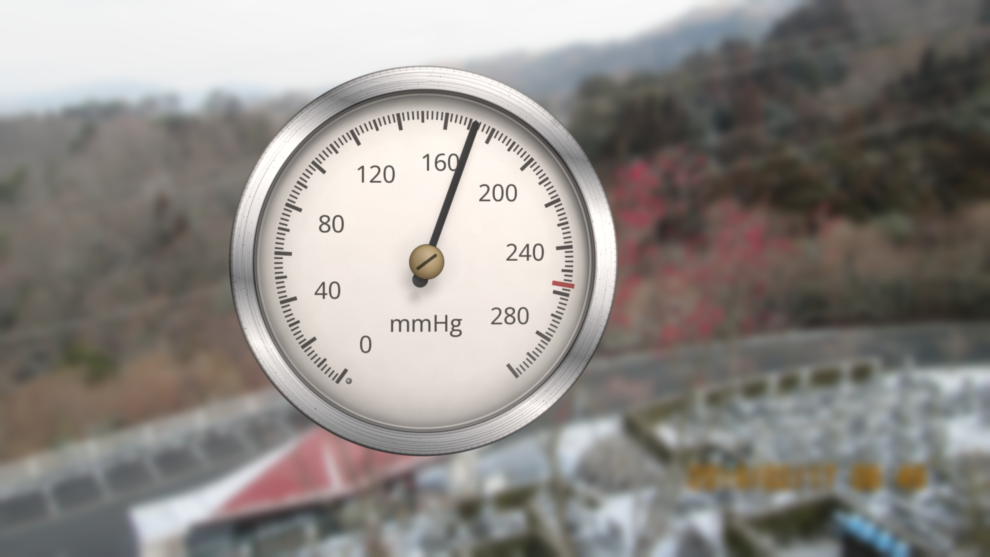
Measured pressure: 172 mmHg
